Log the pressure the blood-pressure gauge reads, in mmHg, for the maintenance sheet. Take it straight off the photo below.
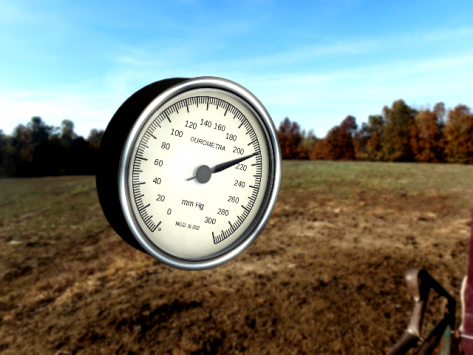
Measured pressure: 210 mmHg
